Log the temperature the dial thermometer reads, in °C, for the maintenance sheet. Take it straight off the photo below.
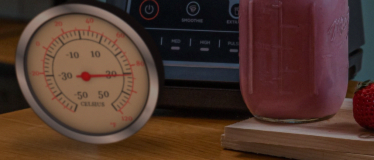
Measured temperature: 30 °C
